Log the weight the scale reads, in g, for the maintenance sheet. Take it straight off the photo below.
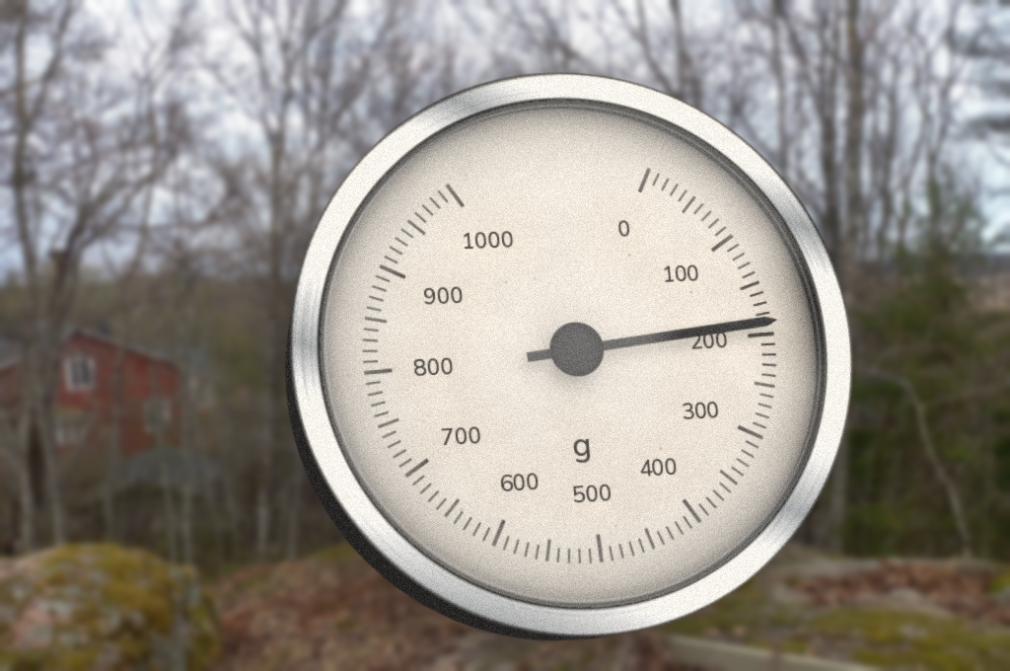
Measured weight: 190 g
